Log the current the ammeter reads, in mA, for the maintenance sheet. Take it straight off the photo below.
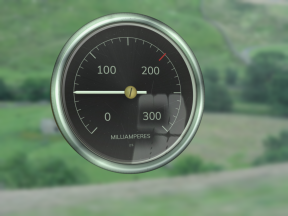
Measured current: 50 mA
